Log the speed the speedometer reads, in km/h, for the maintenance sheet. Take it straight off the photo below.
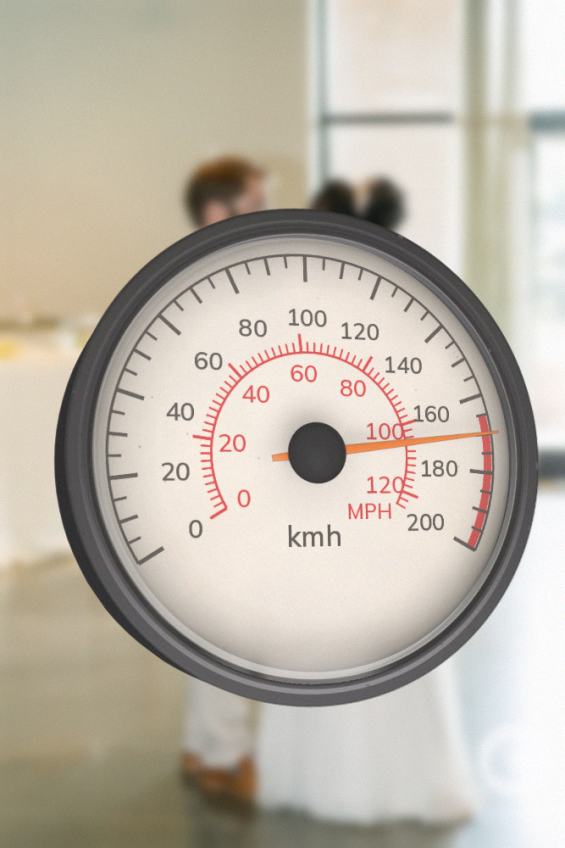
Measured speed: 170 km/h
